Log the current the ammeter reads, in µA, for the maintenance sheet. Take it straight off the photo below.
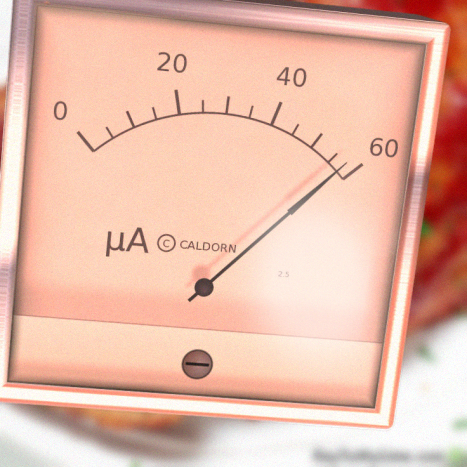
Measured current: 57.5 µA
